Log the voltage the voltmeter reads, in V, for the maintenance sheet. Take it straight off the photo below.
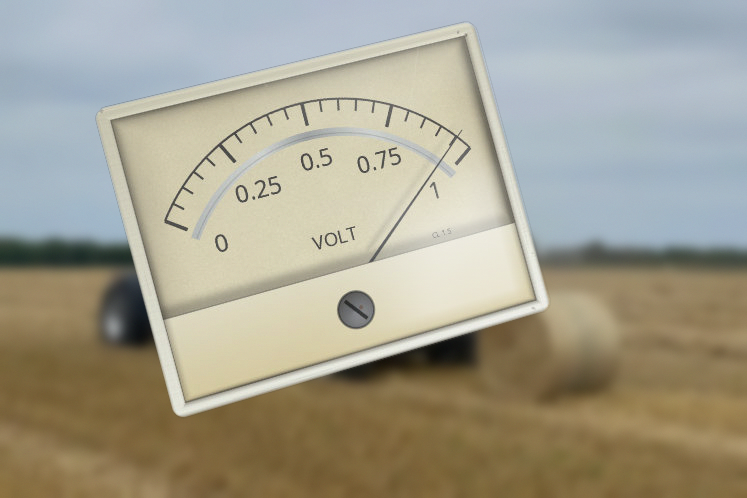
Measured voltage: 0.95 V
